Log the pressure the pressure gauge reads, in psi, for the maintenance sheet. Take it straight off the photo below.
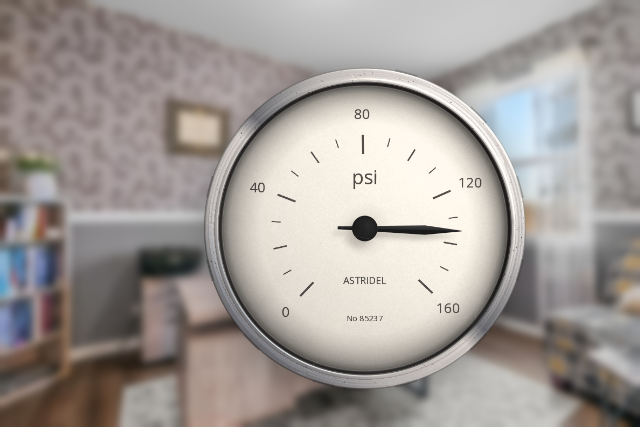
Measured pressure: 135 psi
